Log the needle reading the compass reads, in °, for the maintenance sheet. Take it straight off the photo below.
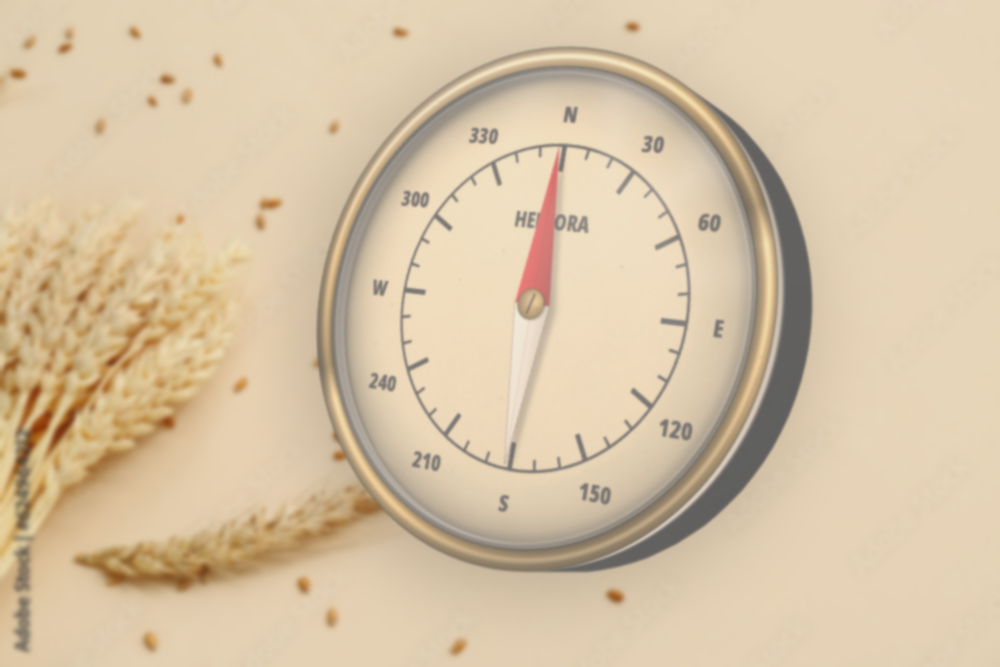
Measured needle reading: 0 °
